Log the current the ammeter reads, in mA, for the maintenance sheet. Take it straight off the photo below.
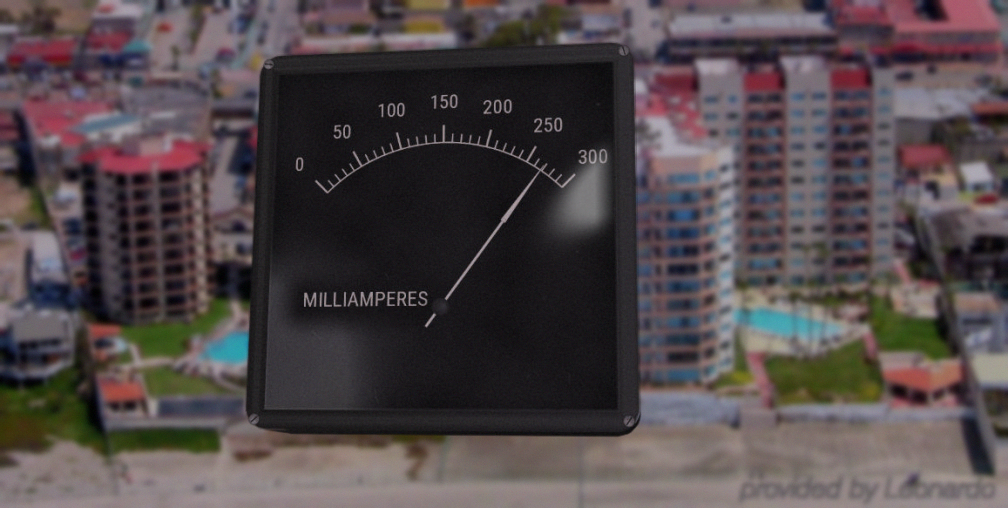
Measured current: 270 mA
